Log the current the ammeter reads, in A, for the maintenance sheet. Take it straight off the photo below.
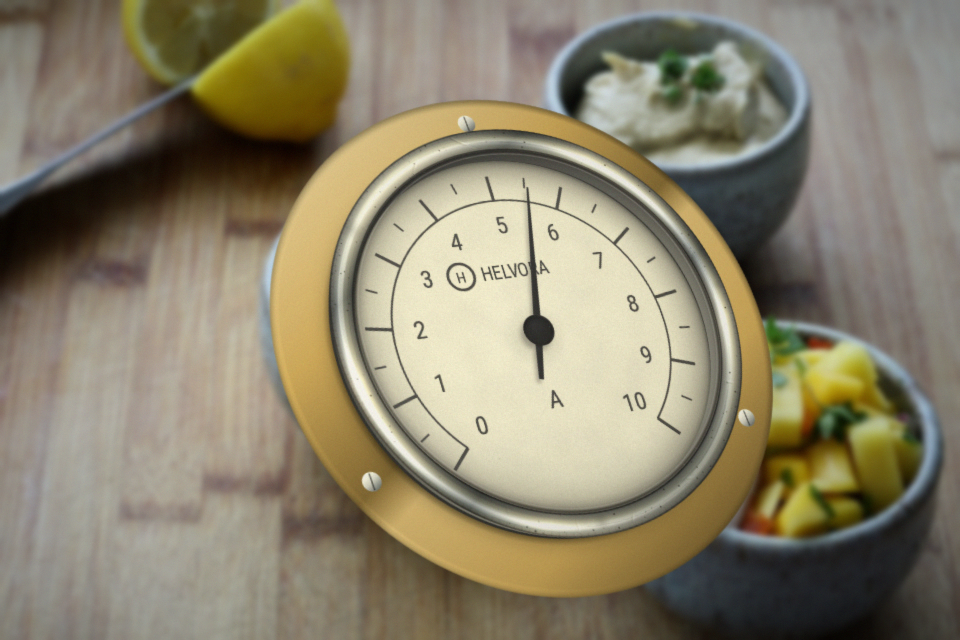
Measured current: 5.5 A
